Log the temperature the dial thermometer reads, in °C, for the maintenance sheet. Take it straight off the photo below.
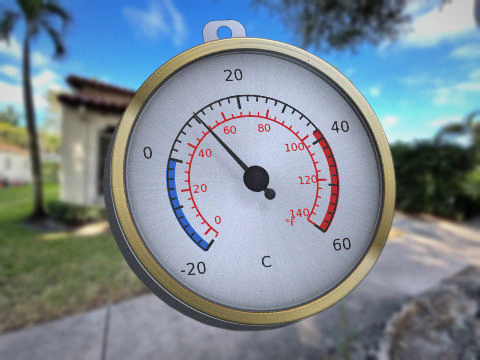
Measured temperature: 10 °C
